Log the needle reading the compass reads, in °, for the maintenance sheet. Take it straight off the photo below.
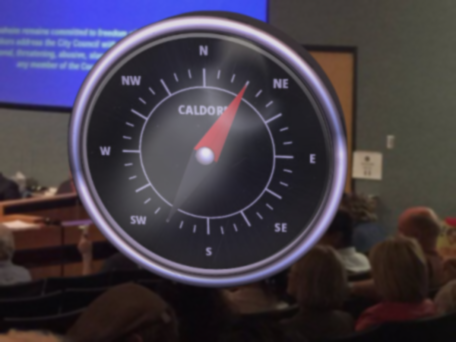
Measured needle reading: 30 °
